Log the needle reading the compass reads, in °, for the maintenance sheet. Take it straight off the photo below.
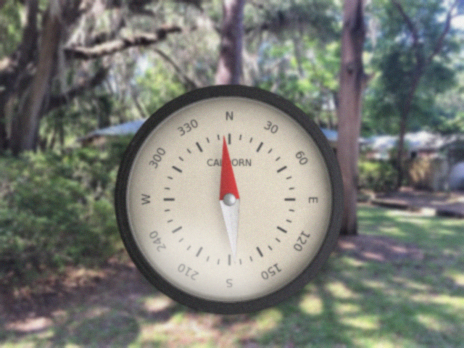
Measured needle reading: 355 °
